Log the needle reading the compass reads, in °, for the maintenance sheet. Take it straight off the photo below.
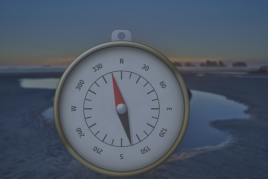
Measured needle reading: 345 °
